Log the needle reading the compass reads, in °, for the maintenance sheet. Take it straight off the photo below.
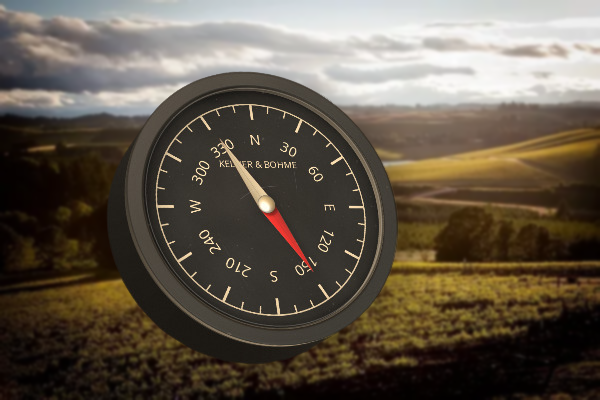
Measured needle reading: 150 °
